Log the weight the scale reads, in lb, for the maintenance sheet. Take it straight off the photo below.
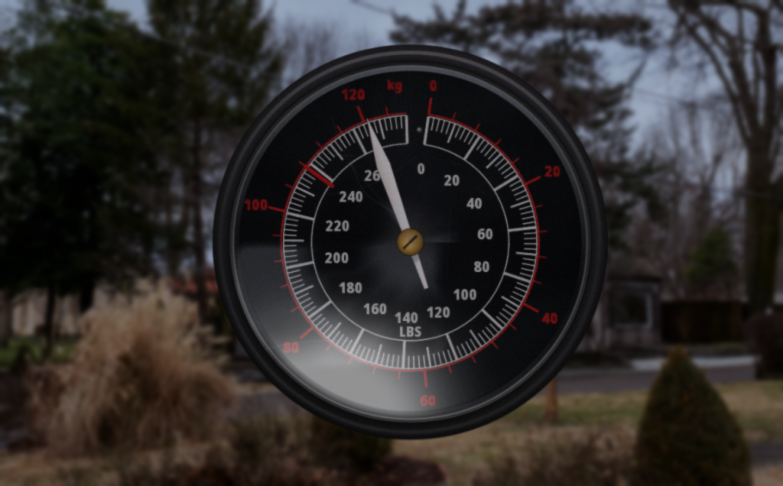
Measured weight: 266 lb
